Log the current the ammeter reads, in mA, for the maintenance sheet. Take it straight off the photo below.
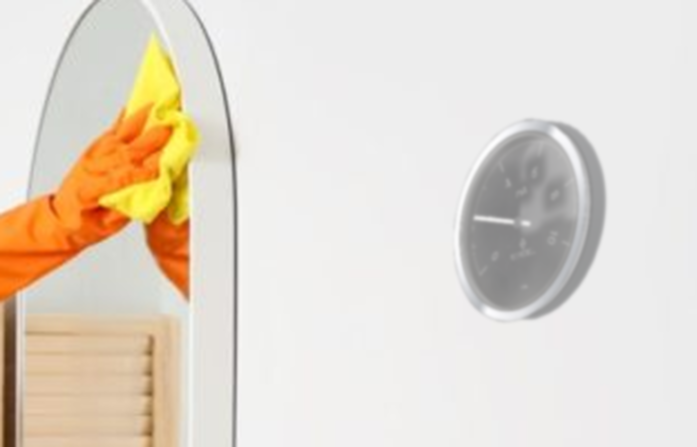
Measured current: 2 mA
